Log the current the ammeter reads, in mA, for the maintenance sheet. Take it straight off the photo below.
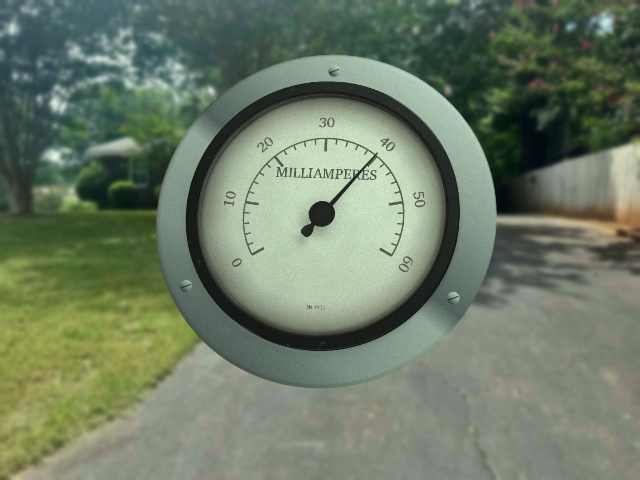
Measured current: 40 mA
